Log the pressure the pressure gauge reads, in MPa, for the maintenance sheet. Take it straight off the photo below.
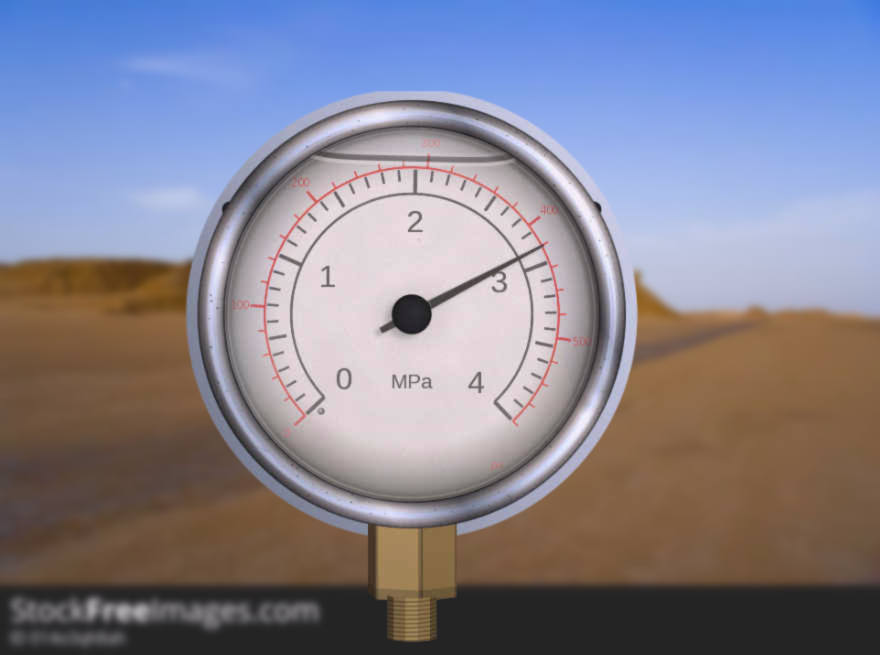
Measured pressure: 2.9 MPa
